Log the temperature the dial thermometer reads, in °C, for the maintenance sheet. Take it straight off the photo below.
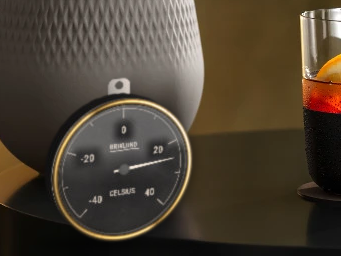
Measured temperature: 25 °C
